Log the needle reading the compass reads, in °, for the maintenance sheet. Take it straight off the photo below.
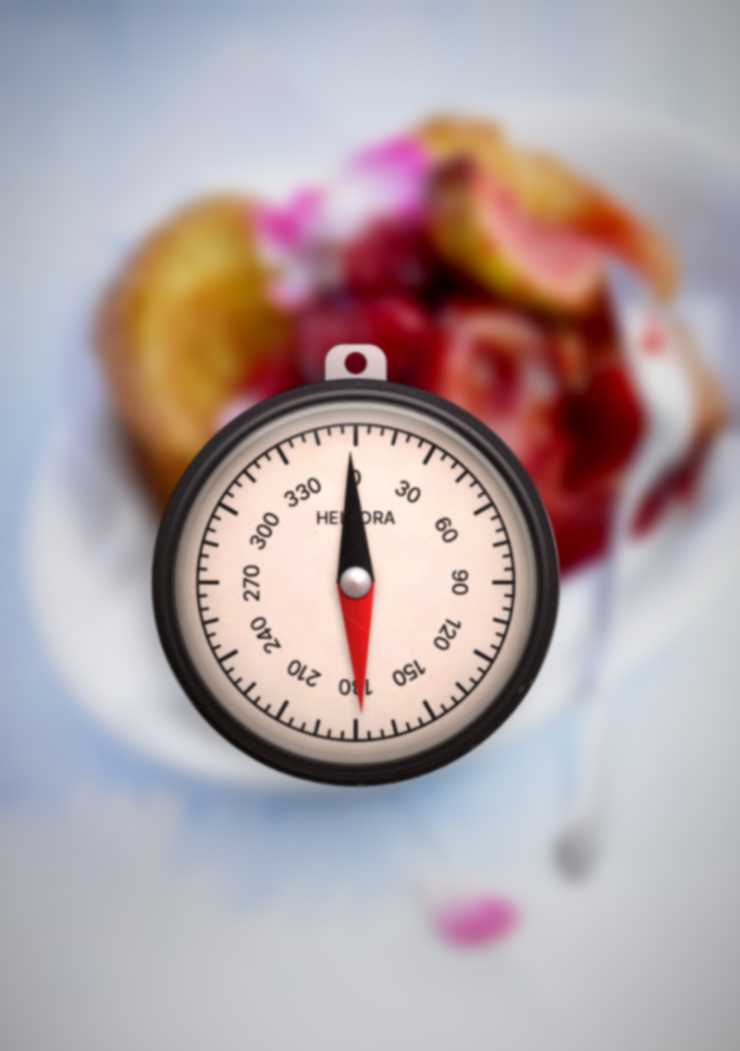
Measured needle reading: 177.5 °
